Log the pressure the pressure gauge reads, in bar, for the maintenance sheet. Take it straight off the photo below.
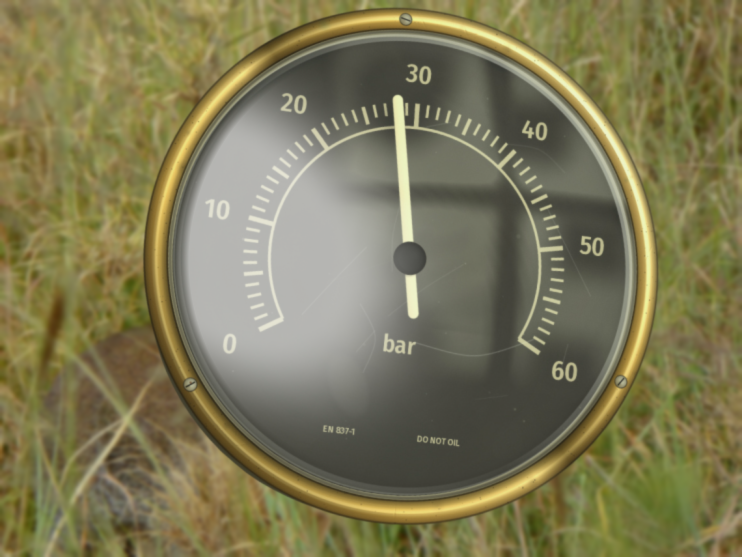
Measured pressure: 28 bar
